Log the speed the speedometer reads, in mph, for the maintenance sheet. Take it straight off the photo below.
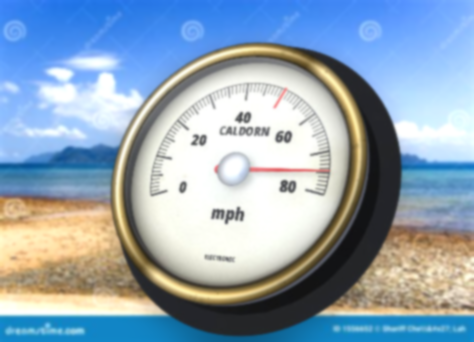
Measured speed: 75 mph
